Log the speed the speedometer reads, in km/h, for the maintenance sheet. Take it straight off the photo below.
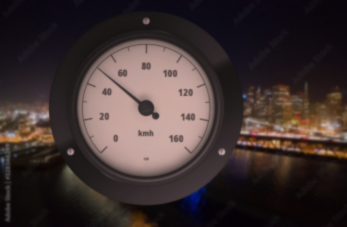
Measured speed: 50 km/h
